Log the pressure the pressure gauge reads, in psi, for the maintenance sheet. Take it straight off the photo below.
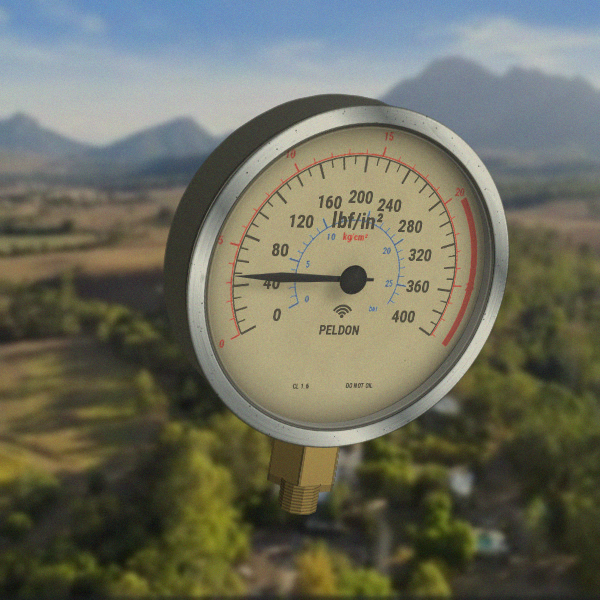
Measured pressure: 50 psi
